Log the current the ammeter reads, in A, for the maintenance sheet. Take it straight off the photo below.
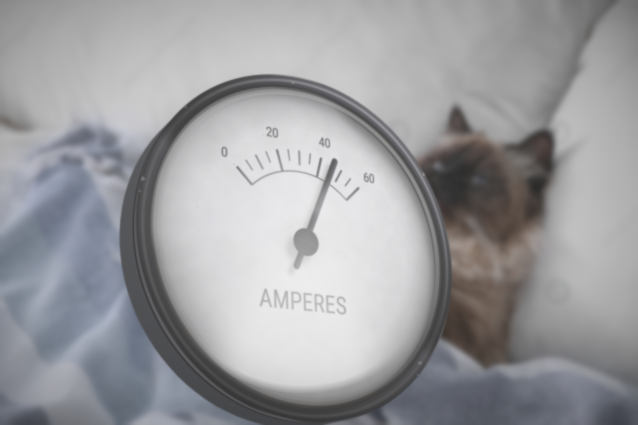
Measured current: 45 A
